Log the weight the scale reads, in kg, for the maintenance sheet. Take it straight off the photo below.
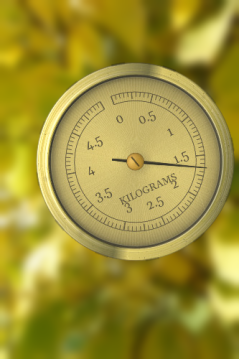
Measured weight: 1.65 kg
